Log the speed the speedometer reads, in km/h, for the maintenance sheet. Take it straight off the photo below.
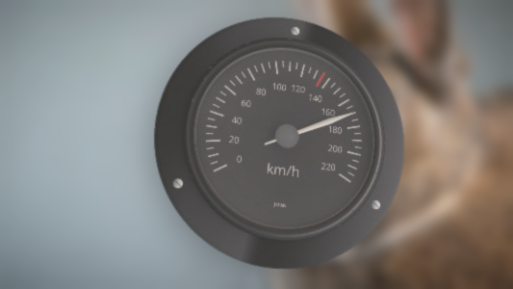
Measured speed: 170 km/h
